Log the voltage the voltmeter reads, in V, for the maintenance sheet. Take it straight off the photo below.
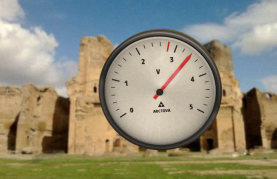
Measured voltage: 3.4 V
